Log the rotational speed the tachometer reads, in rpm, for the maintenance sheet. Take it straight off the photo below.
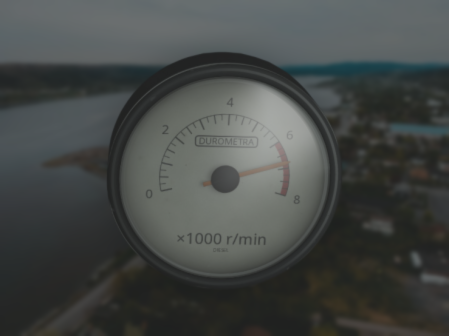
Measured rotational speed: 6750 rpm
